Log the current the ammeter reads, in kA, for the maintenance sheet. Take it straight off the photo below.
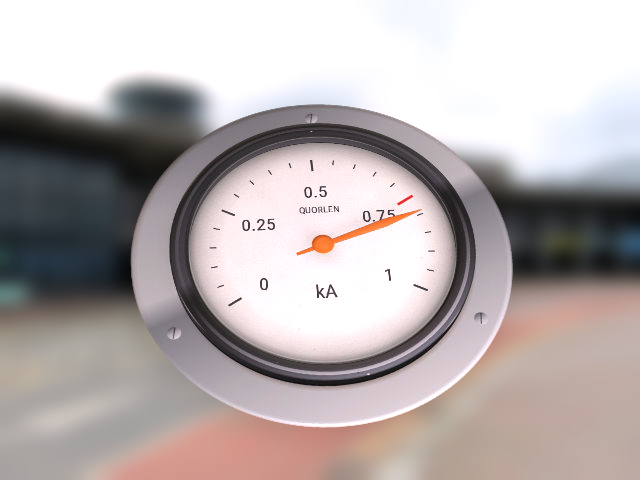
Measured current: 0.8 kA
